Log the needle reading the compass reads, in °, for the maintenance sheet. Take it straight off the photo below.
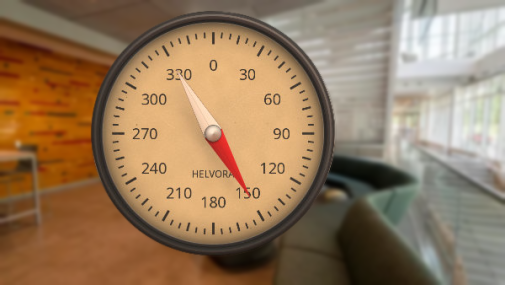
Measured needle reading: 150 °
